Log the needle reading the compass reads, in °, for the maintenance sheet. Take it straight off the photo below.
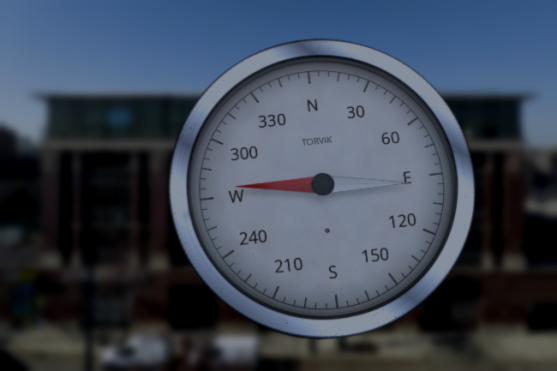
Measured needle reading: 275 °
